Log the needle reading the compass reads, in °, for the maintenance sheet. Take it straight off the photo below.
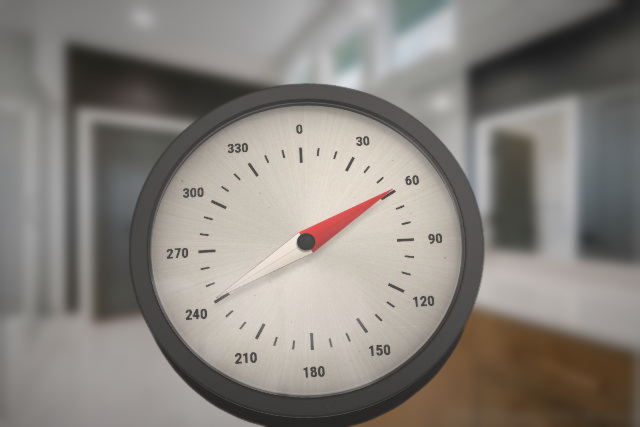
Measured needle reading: 60 °
